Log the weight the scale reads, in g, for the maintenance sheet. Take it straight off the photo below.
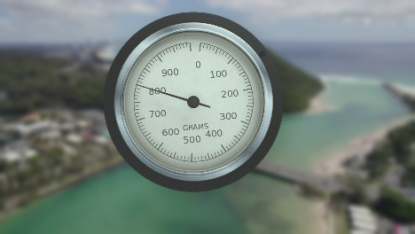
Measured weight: 800 g
